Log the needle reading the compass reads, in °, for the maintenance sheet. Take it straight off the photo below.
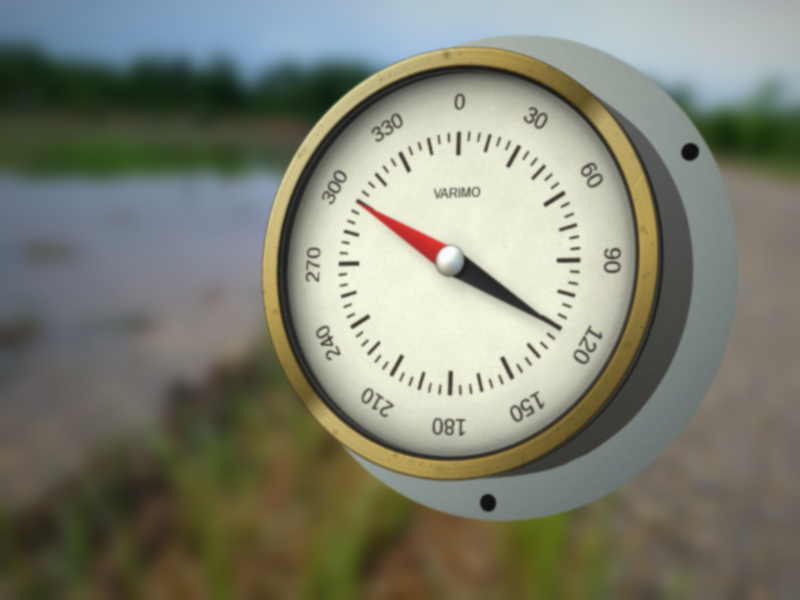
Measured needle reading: 300 °
